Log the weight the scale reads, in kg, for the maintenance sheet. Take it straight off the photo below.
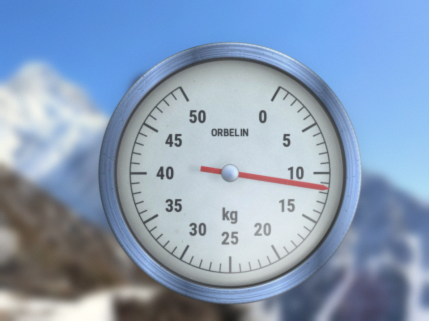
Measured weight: 11.5 kg
